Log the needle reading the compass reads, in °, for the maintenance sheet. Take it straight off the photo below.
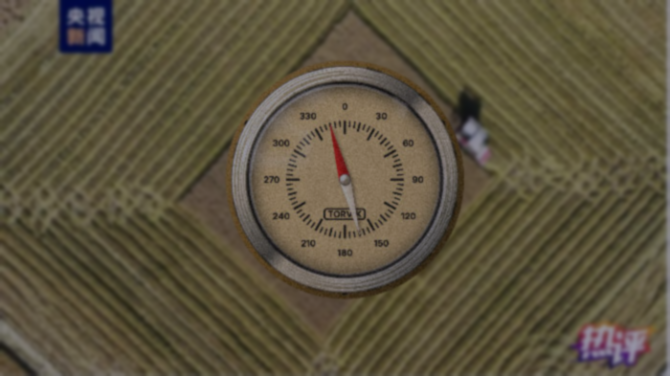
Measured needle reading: 345 °
